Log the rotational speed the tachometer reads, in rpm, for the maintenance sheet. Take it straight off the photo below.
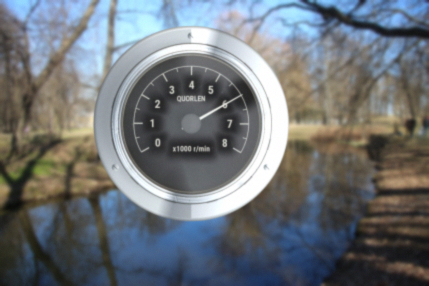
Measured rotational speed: 6000 rpm
